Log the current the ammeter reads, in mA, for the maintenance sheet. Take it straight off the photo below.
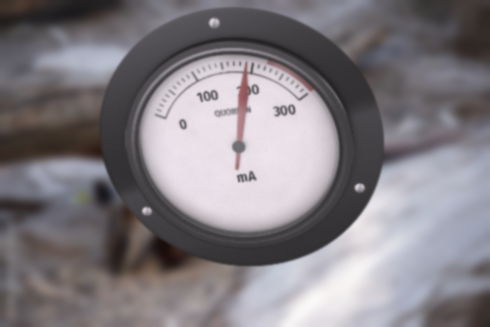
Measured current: 190 mA
